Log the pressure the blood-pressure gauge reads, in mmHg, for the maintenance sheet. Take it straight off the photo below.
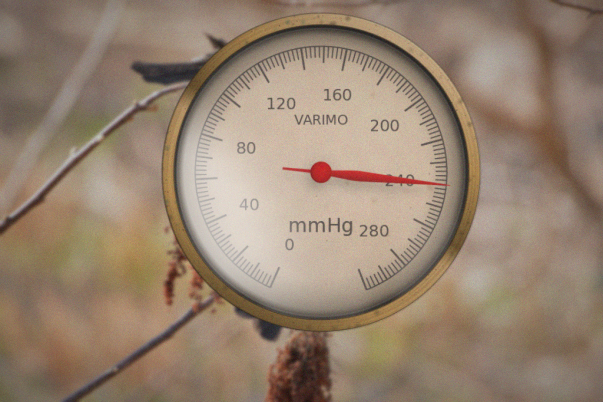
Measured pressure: 240 mmHg
